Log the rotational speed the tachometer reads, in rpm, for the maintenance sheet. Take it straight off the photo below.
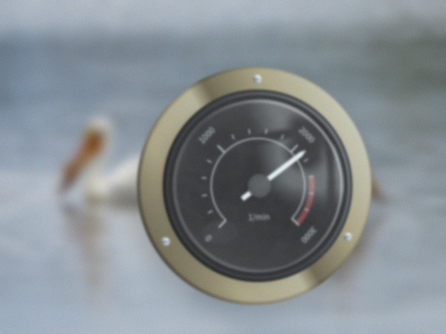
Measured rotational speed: 2100 rpm
